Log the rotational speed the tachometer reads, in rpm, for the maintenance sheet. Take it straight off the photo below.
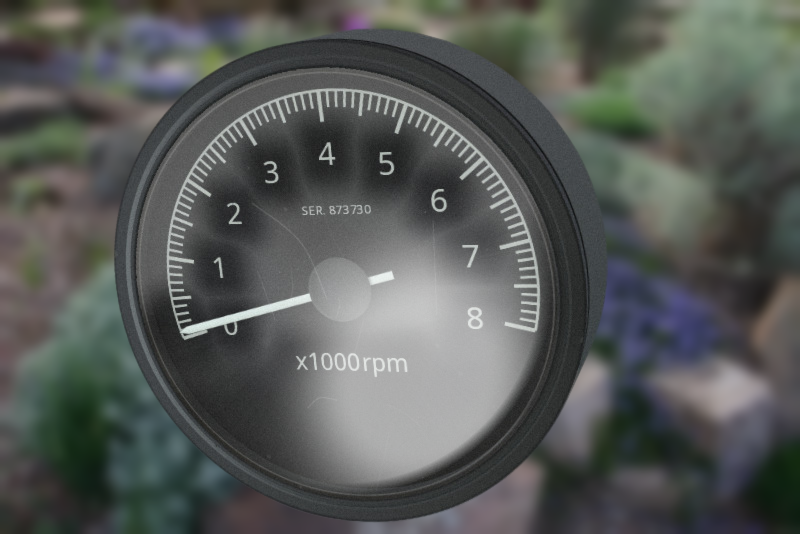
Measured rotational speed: 100 rpm
